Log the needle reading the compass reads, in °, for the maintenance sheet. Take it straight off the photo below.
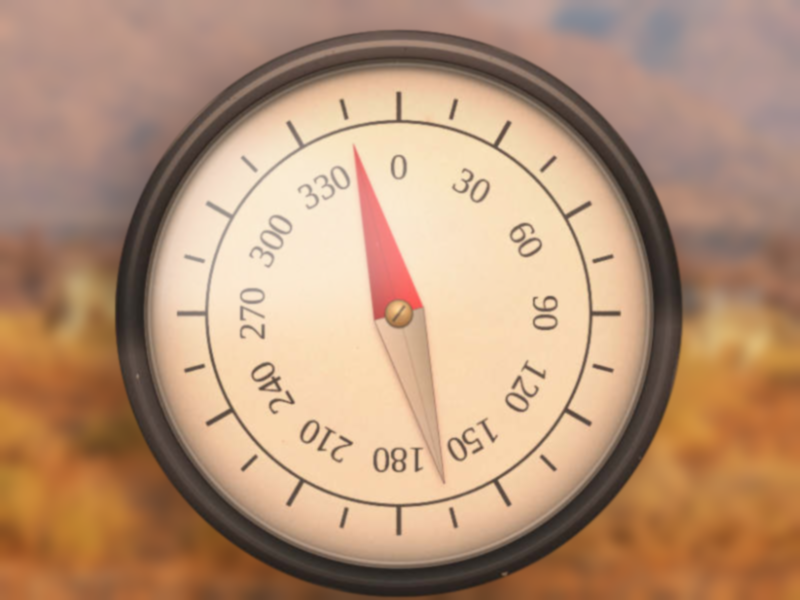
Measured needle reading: 345 °
